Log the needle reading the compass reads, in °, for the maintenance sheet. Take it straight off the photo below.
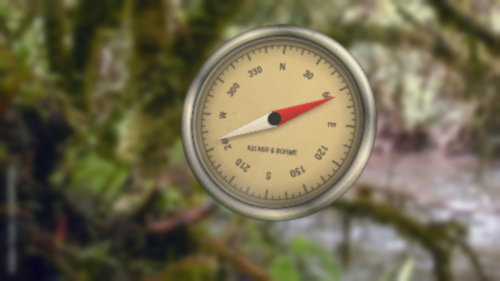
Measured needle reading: 65 °
